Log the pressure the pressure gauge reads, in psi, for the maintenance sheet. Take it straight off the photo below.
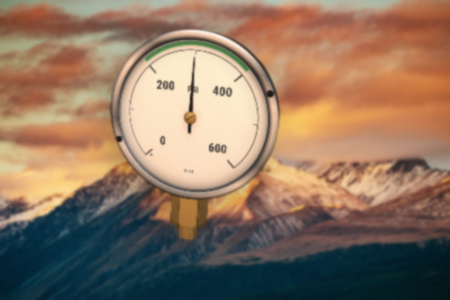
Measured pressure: 300 psi
